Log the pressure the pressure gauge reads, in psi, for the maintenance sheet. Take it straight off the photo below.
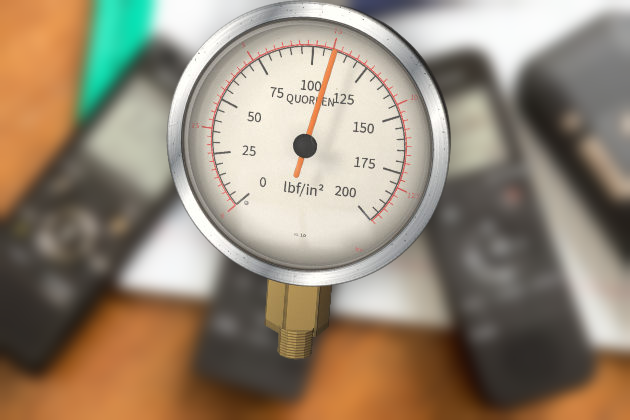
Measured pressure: 110 psi
